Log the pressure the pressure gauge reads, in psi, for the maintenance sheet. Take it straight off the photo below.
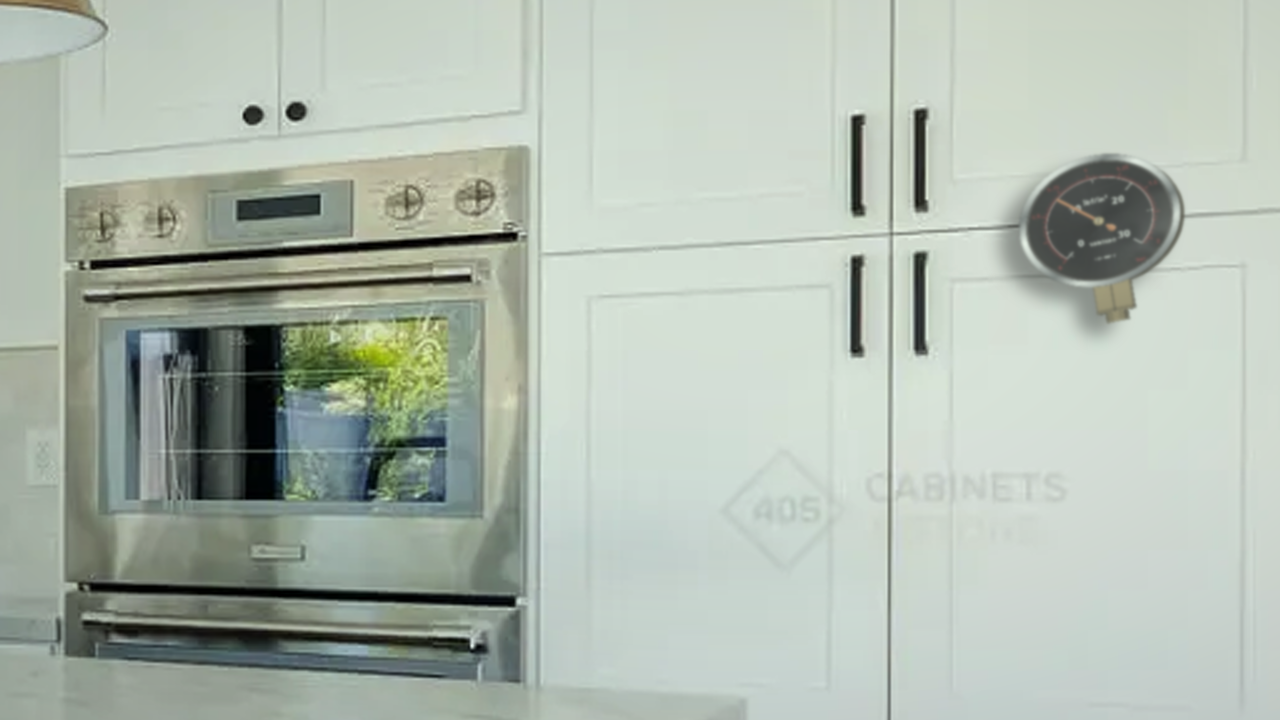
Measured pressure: 10 psi
